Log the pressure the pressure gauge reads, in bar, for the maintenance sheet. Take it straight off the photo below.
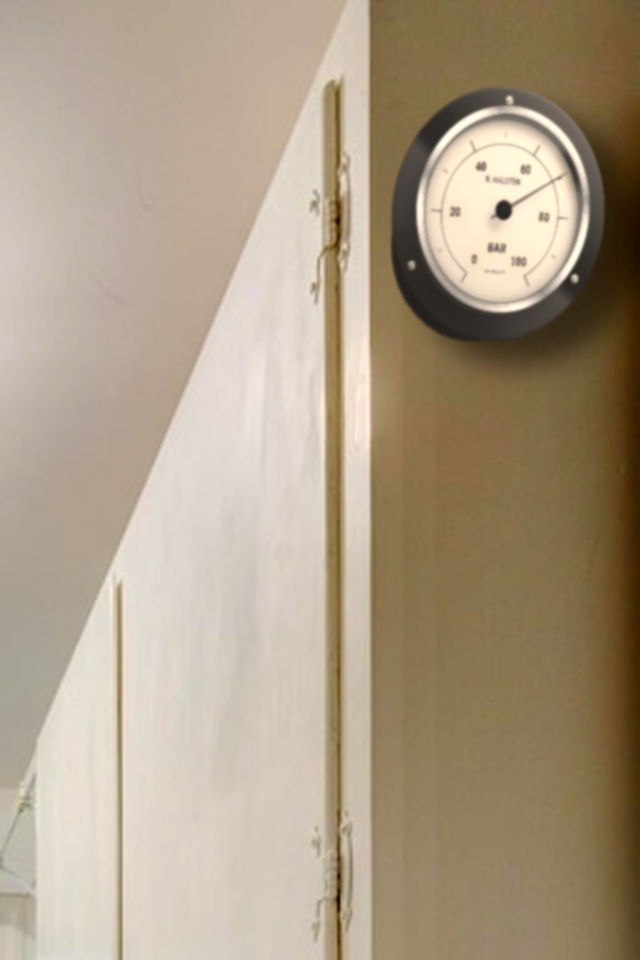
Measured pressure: 70 bar
